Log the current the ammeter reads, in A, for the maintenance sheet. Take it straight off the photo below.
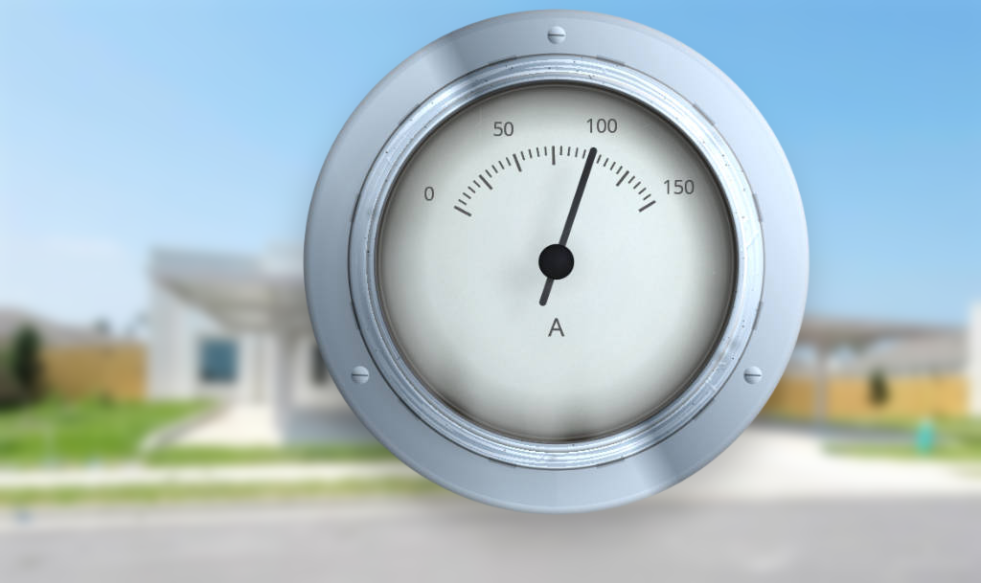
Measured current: 100 A
